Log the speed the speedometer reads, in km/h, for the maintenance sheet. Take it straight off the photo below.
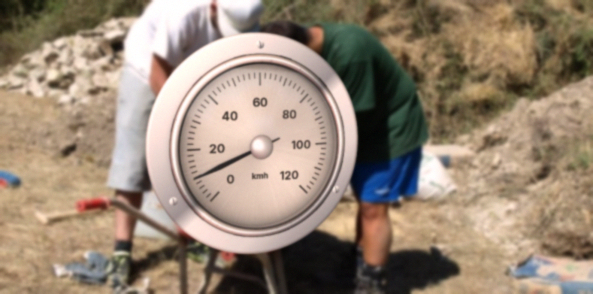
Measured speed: 10 km/h
